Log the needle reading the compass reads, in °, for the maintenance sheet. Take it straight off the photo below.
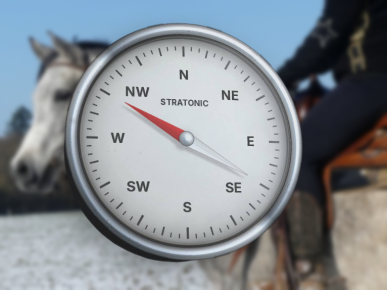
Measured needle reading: 300 °
